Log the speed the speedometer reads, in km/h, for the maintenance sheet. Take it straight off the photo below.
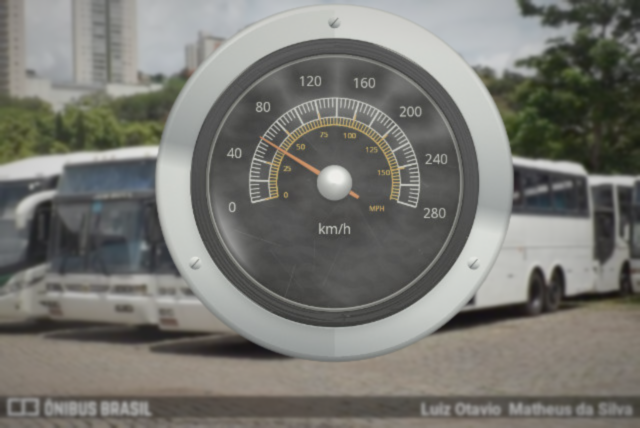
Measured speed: 60 km/h
